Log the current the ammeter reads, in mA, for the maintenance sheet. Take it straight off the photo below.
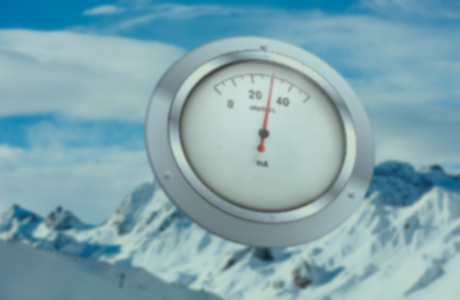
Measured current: 30 mA
